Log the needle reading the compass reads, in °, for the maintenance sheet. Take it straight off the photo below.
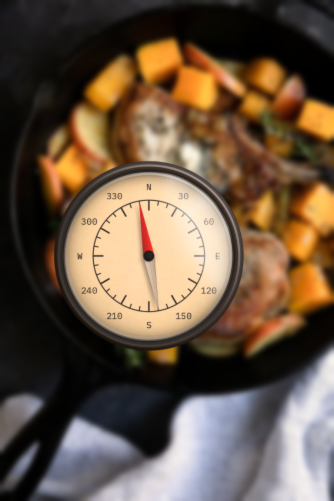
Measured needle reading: 350 °
